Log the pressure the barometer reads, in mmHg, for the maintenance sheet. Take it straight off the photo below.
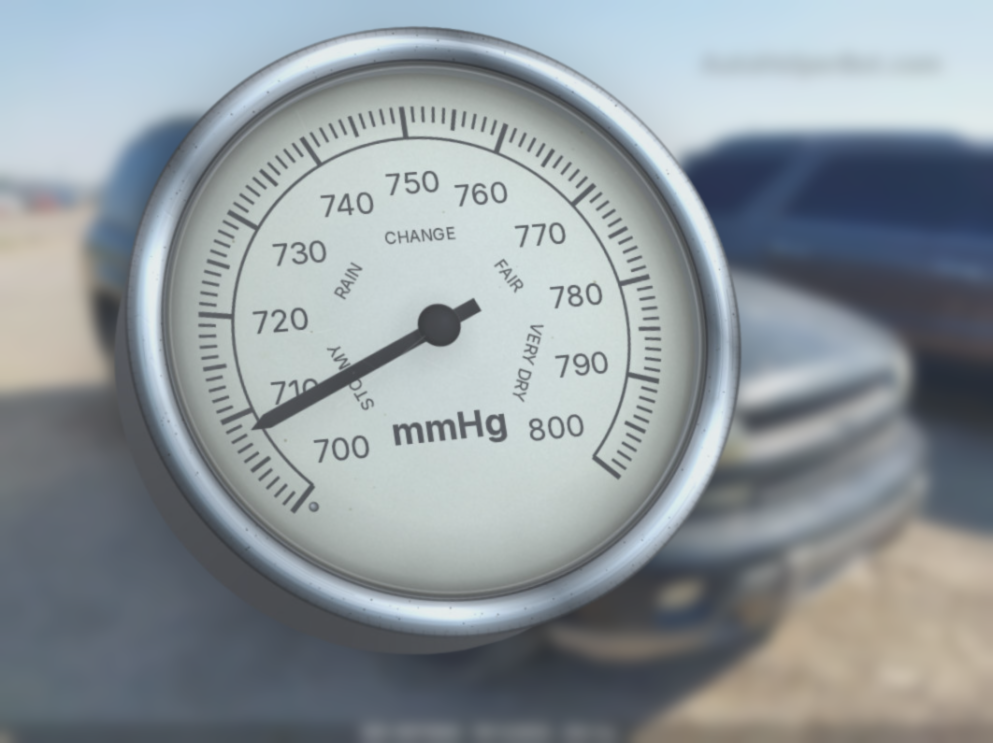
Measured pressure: 708 mmHg
